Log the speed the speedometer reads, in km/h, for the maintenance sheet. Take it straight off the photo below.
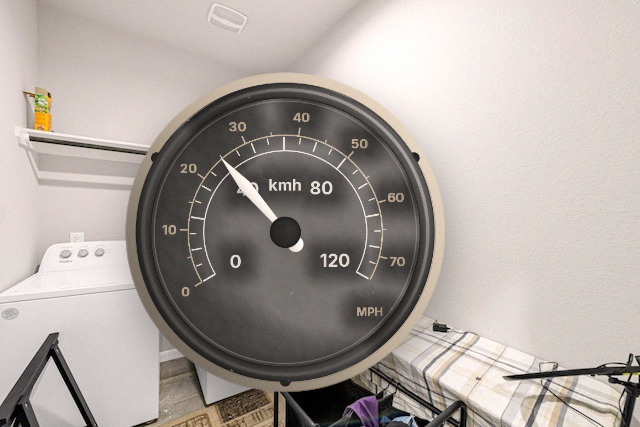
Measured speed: 40 km/h
